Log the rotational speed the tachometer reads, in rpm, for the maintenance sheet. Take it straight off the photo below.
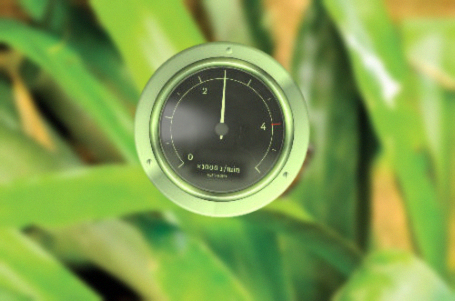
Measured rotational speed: 2500 rpm
